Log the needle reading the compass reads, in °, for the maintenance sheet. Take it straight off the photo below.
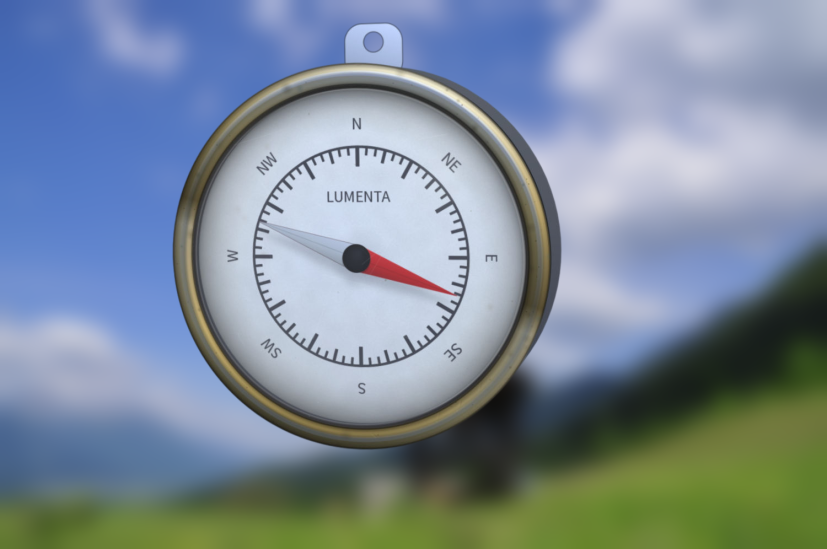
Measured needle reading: 110 °
